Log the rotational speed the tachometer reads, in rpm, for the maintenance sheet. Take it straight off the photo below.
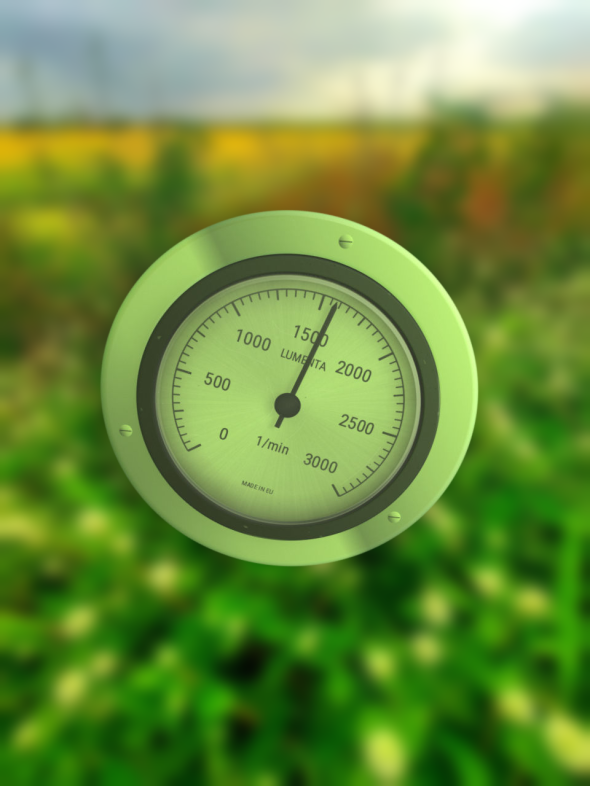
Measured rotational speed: 1575 rpm
